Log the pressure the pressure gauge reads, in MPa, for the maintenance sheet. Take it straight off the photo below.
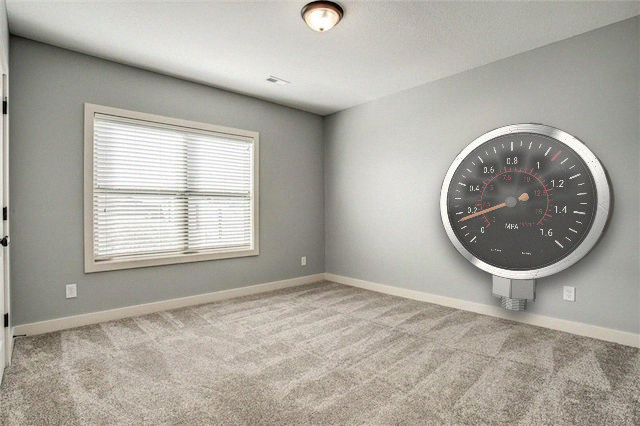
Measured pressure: 0.15 MPa
